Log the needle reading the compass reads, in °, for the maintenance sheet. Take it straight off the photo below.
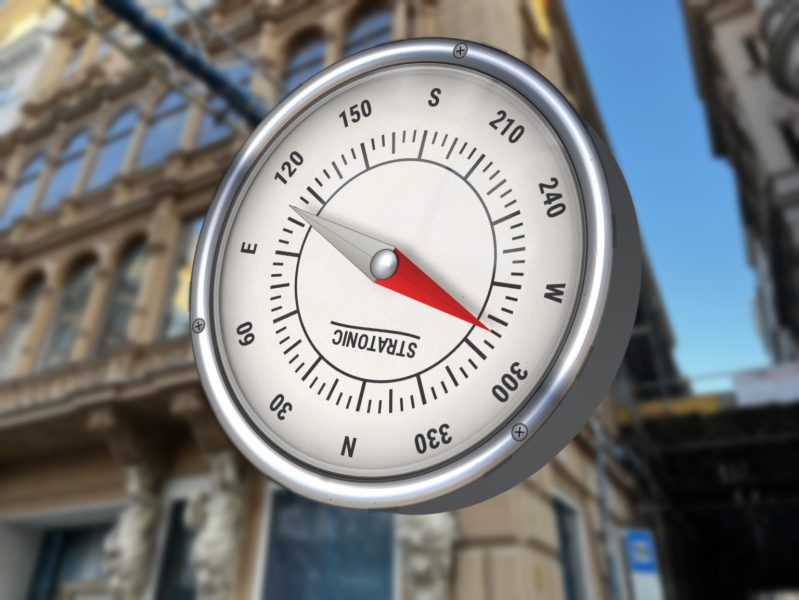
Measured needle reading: 290 °
